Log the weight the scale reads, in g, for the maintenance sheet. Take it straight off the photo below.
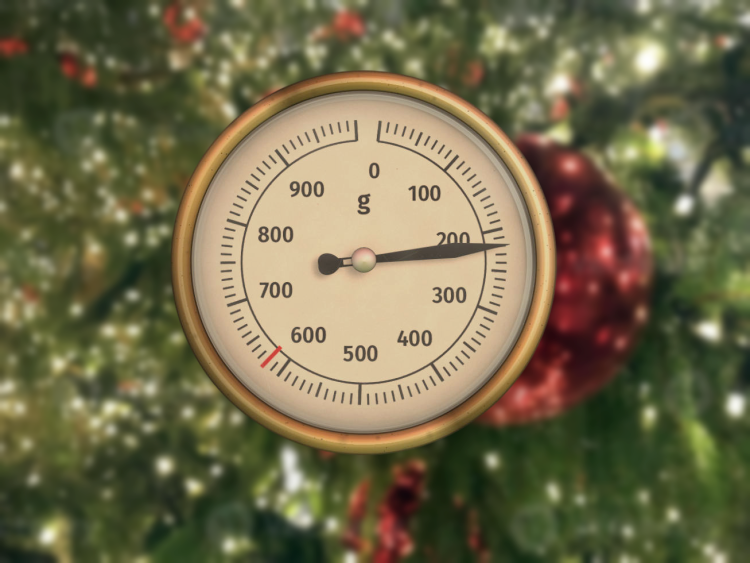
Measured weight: 220 g
